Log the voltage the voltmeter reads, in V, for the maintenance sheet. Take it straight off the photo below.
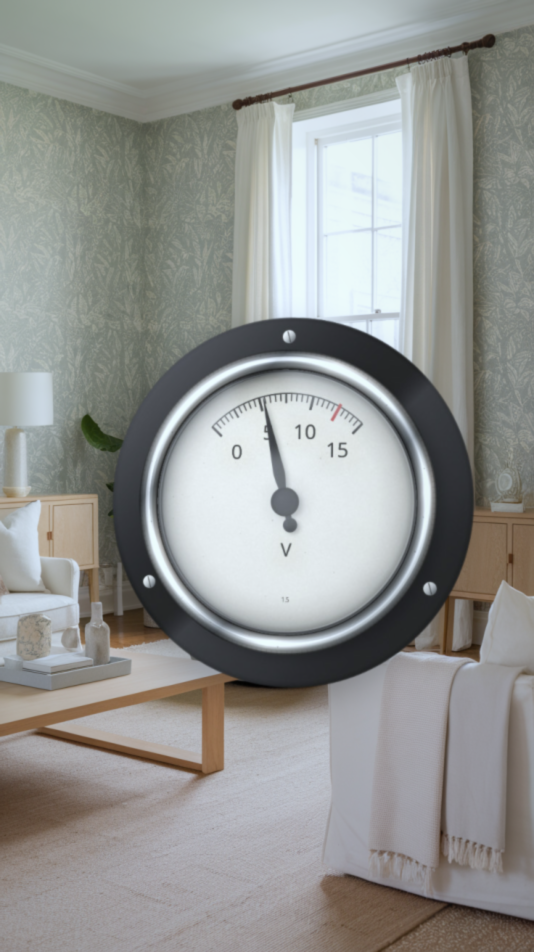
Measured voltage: 5.5 V
